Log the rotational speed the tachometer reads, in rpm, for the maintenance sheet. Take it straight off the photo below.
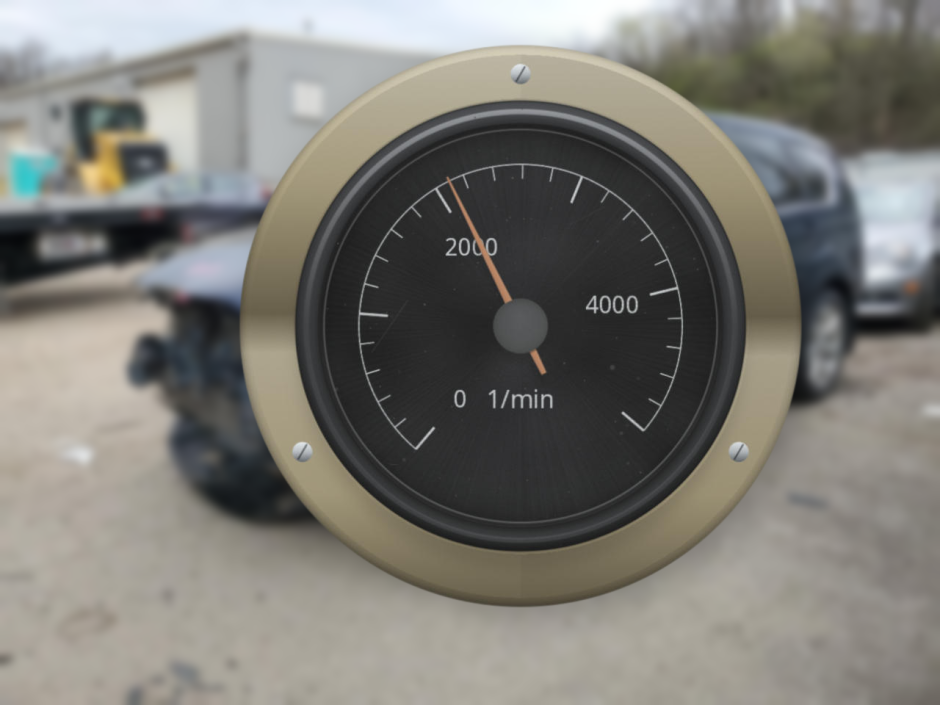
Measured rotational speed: 2100 rpm
